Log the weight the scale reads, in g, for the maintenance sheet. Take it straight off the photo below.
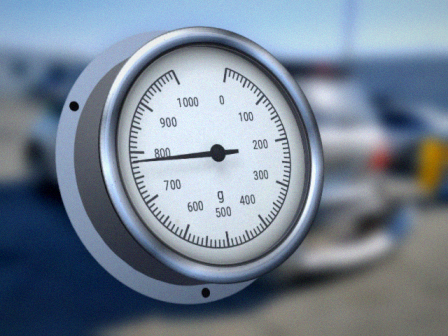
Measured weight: 780 g
